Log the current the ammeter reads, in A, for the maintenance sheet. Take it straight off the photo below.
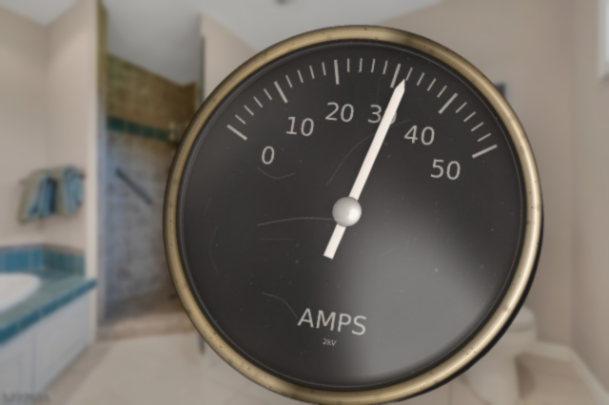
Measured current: 32 A
